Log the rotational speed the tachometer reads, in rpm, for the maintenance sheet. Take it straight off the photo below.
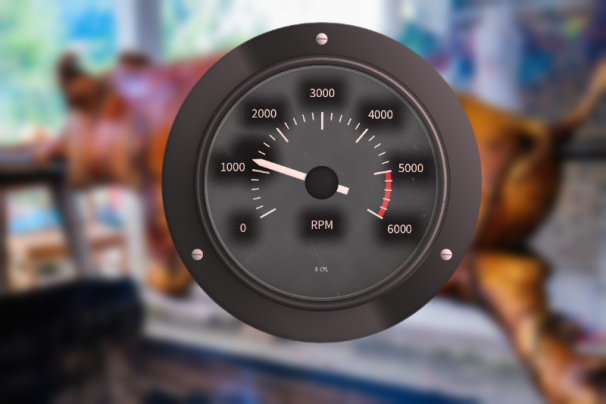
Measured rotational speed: 1200 rpm
